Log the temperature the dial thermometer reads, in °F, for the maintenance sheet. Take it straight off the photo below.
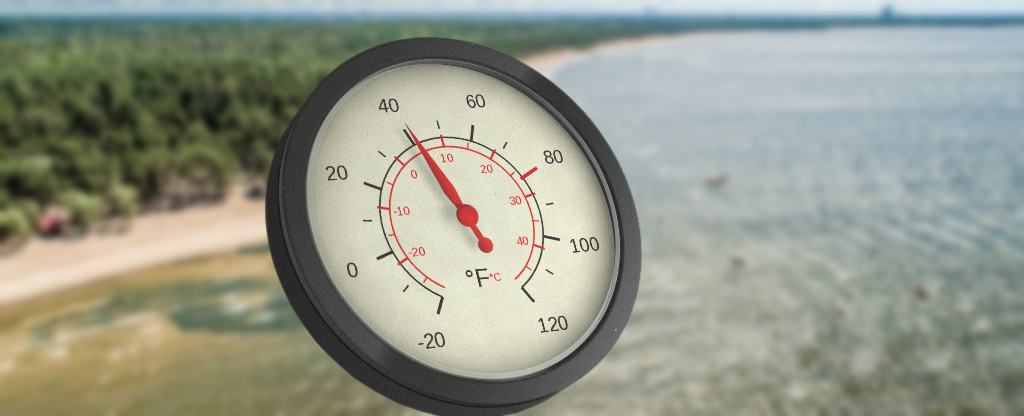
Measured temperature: 40 °F
